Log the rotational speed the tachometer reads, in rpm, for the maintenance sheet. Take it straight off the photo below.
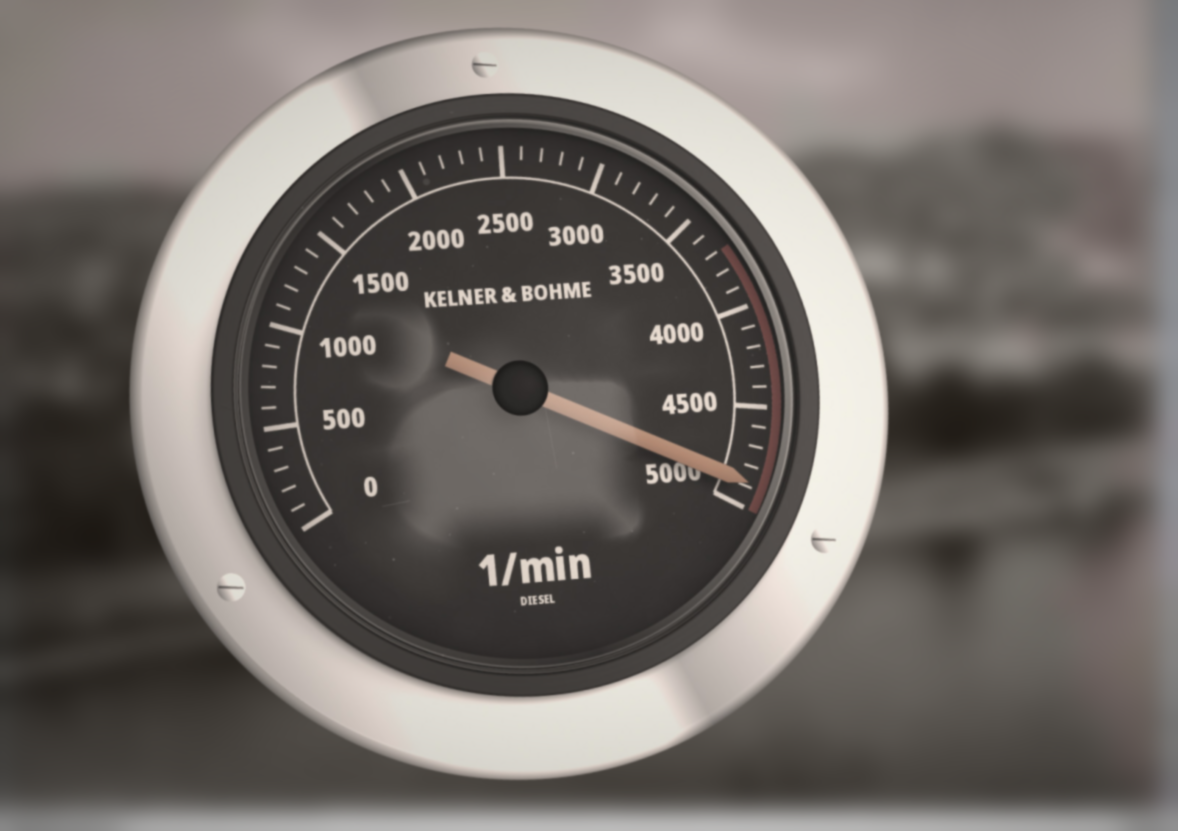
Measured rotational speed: 4900 rpm
